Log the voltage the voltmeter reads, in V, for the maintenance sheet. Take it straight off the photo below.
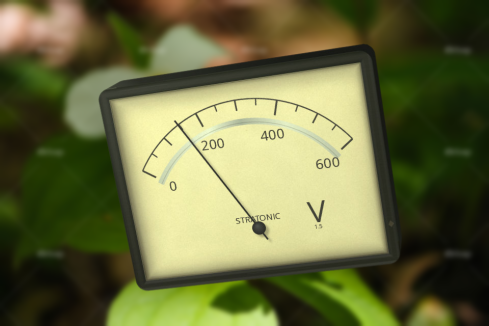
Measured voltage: 150 V
